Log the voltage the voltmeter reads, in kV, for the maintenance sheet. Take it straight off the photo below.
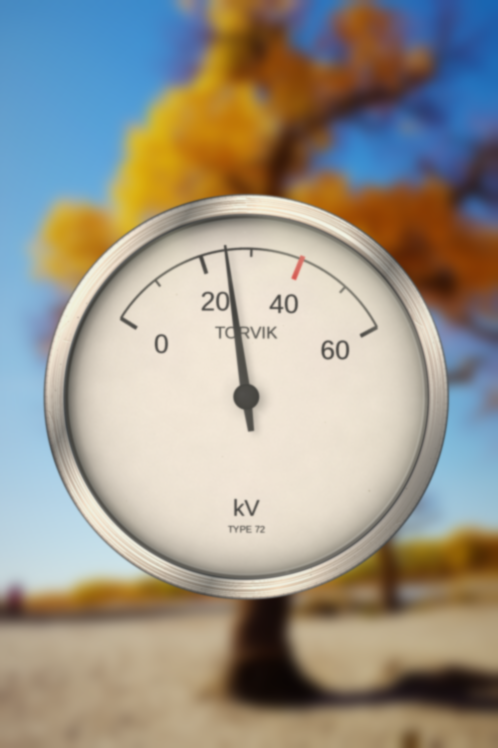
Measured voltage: 25 kV
